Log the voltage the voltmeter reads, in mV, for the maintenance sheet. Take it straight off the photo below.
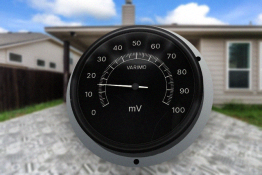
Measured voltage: 15 mV
